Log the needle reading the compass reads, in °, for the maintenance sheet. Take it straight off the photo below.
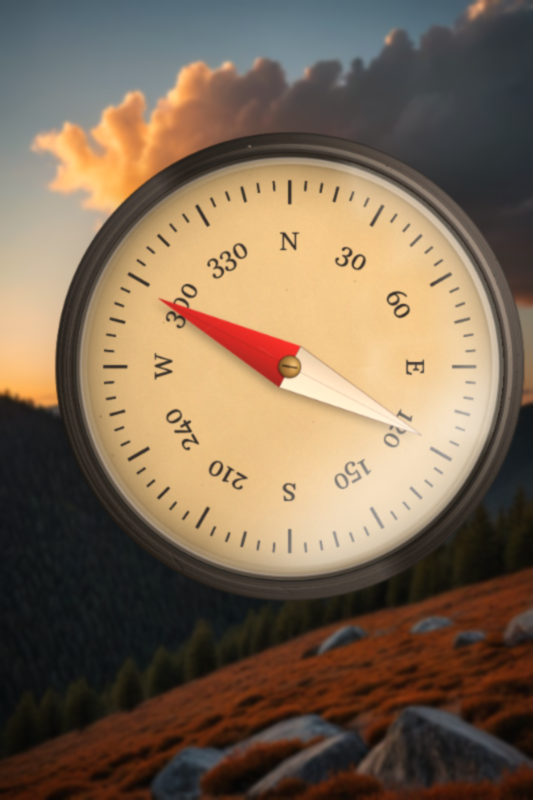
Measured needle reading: 297.5 °
